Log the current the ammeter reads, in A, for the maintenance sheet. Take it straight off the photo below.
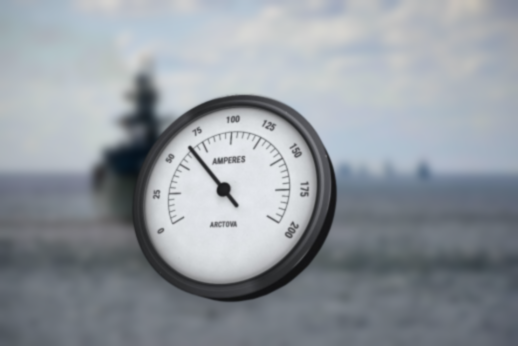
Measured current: 65 A
